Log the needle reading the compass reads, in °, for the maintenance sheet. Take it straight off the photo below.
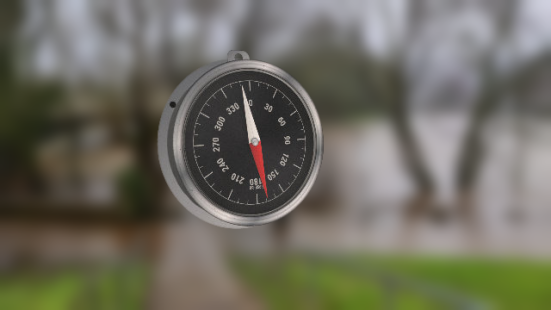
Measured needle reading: 170 °
